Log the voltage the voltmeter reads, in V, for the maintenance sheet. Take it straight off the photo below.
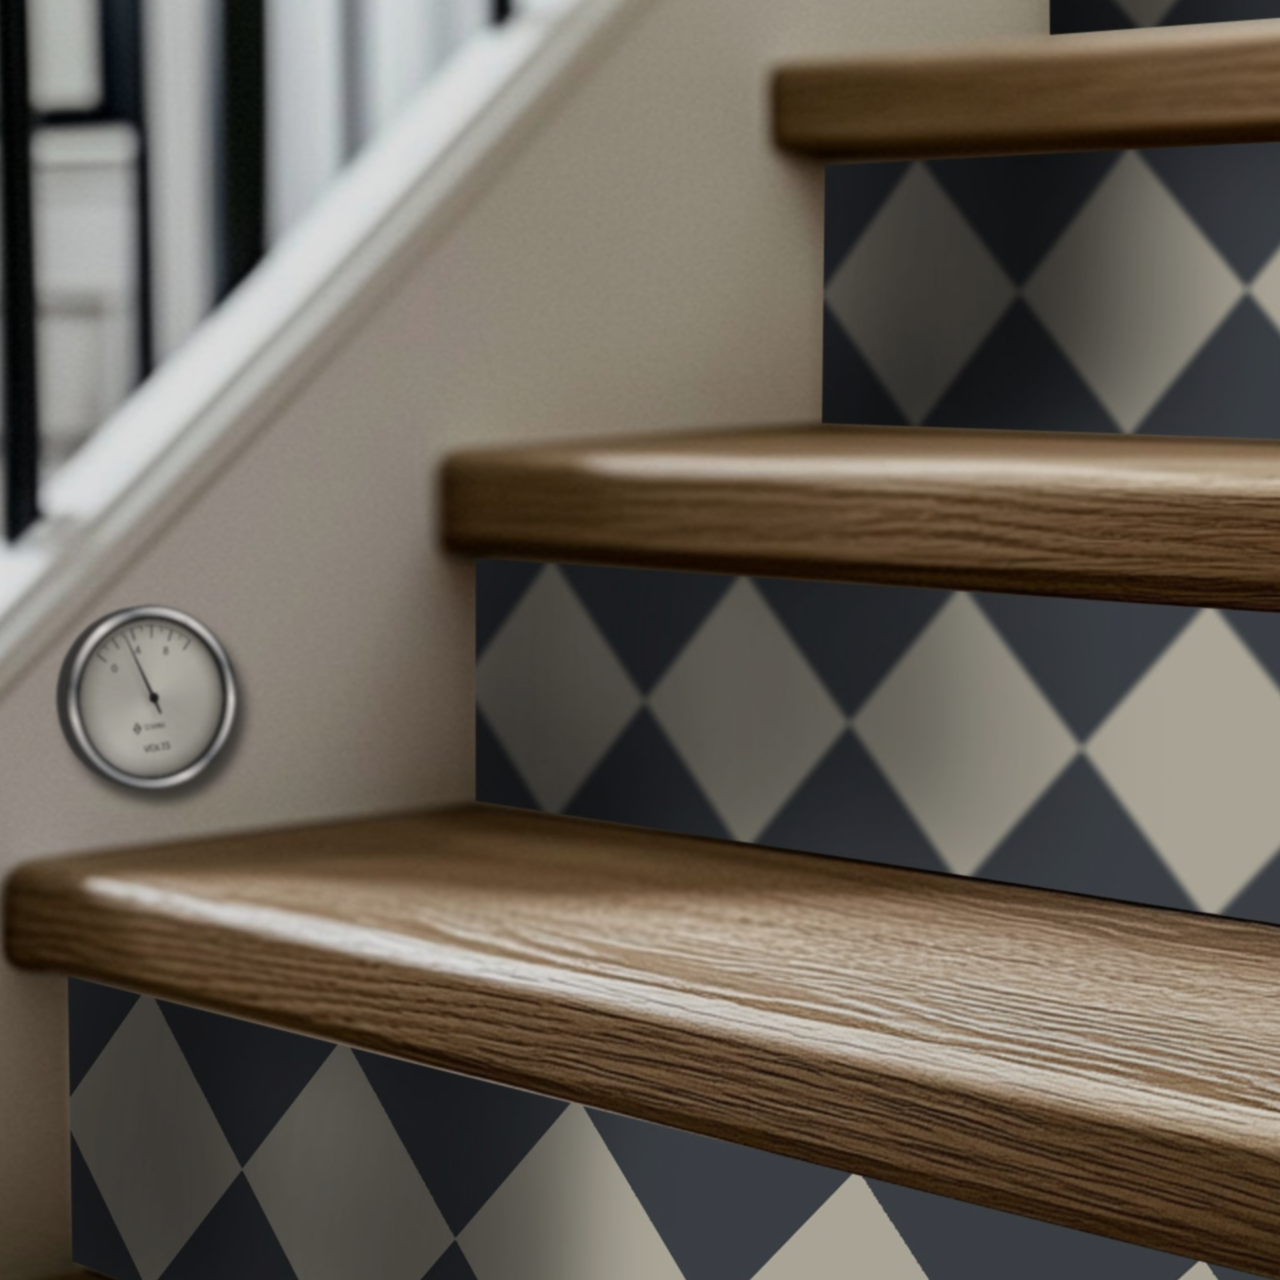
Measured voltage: 3 V
